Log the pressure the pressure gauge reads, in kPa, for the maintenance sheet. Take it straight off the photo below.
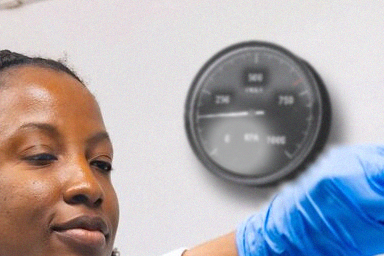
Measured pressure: 150 kPa
